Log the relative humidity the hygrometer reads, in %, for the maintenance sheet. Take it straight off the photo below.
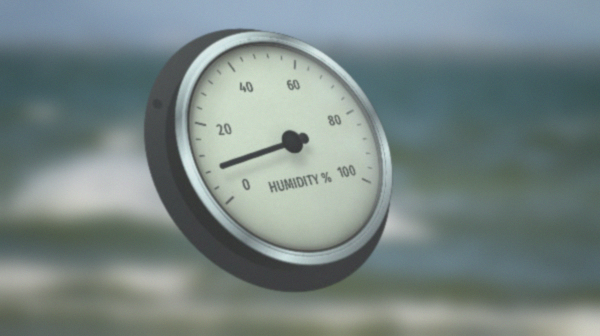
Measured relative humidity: 8 %
